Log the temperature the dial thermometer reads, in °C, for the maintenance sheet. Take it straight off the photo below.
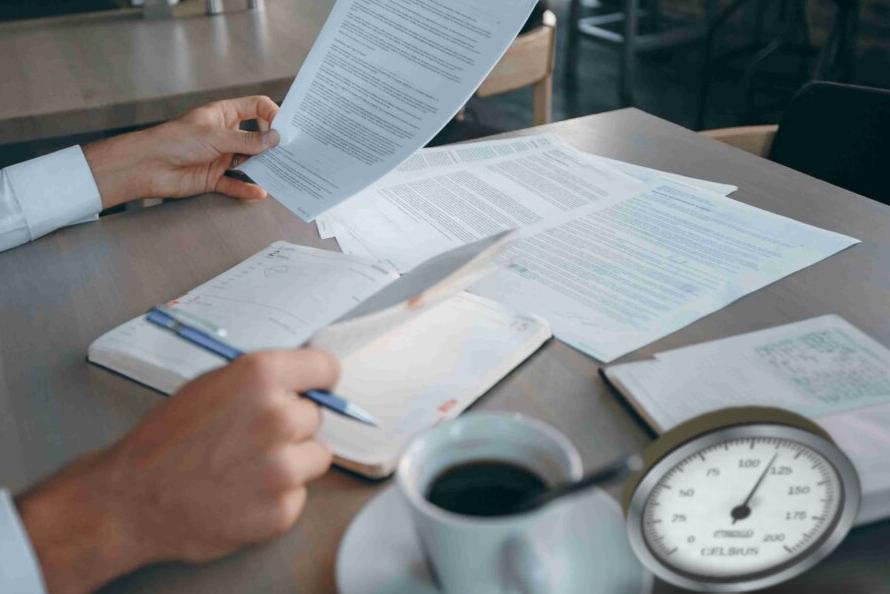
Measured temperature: 112.5 °C
